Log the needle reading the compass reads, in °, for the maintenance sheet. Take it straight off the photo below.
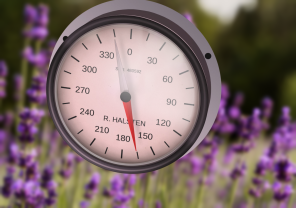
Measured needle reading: 165 °
